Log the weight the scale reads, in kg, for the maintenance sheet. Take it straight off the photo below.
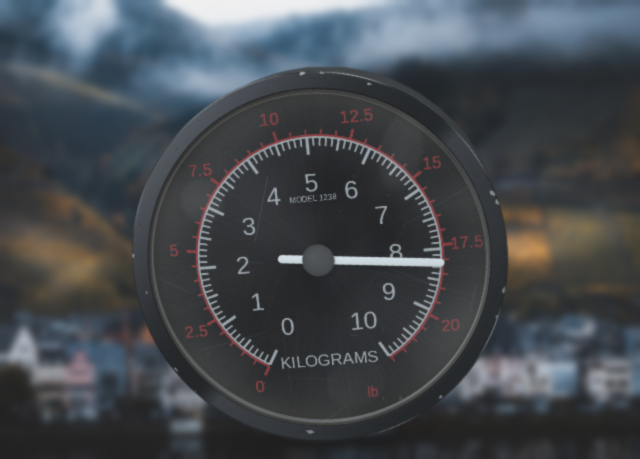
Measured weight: 8.2 kg
